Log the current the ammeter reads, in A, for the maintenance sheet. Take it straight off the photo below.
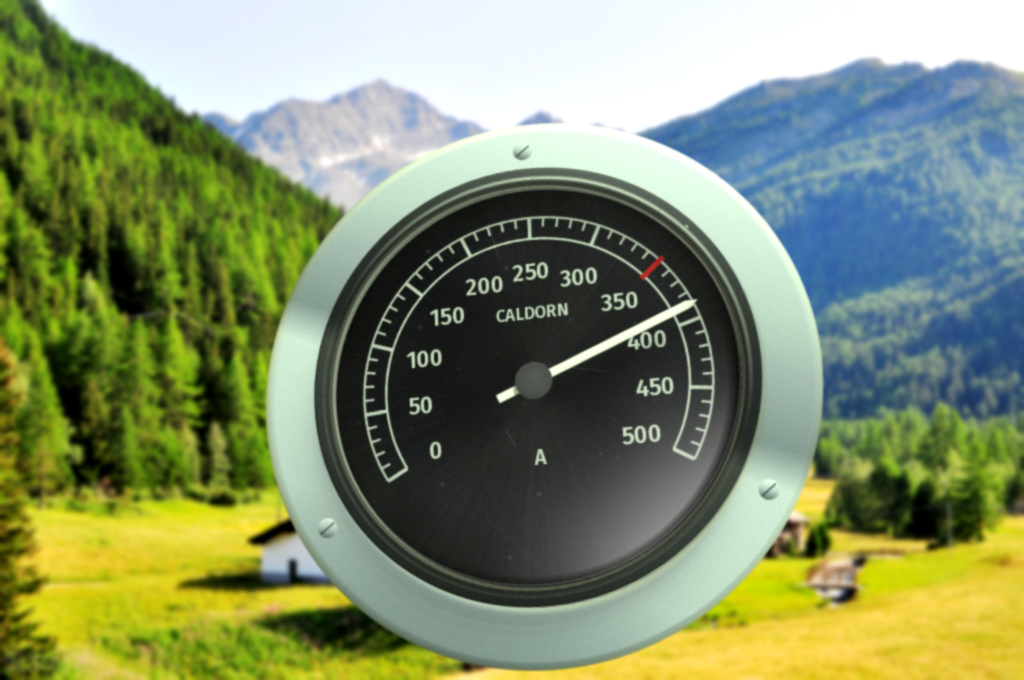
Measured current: 390 A
